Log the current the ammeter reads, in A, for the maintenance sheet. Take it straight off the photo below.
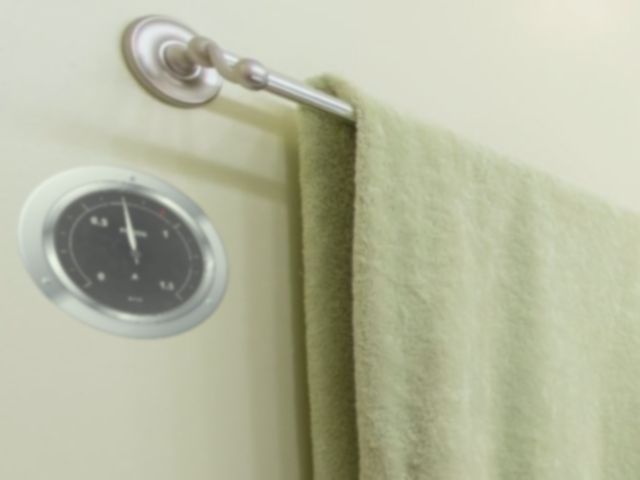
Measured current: 0.7 A
